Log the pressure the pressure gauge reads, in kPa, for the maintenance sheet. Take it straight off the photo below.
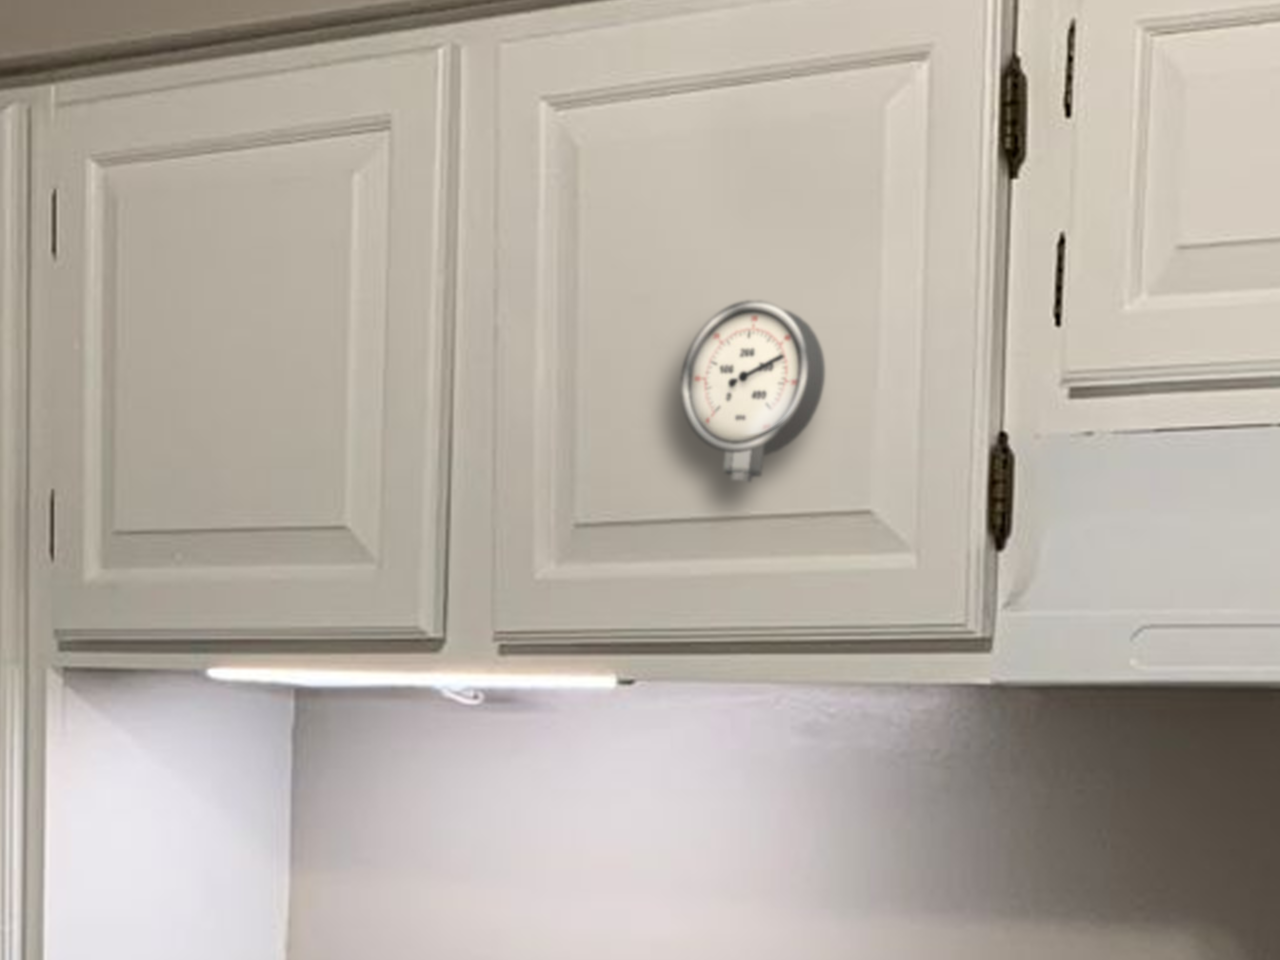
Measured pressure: 300 kPa
